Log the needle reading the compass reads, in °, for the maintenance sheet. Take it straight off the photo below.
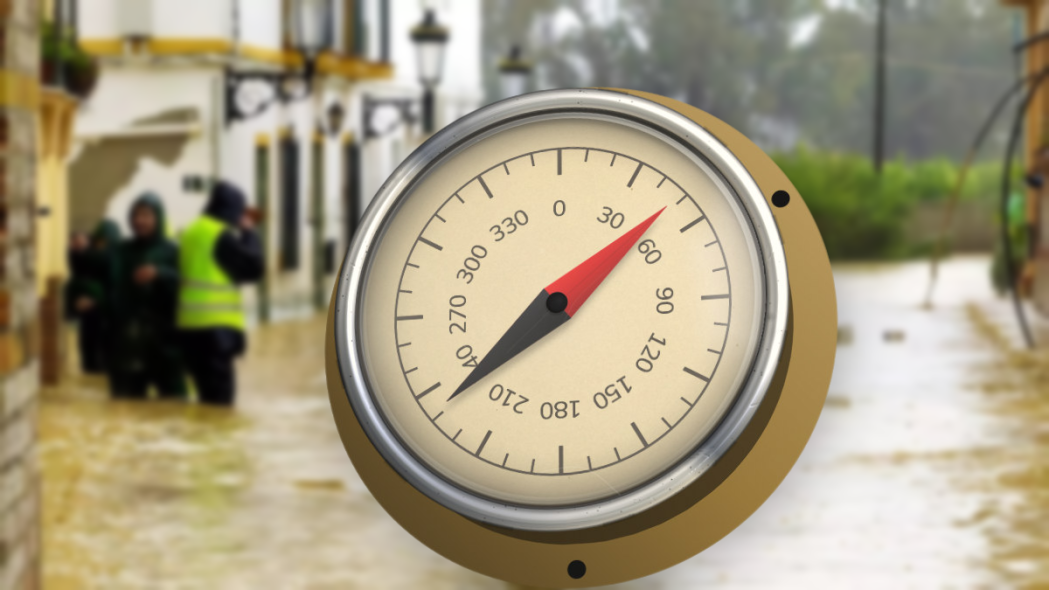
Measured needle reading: 50 °
